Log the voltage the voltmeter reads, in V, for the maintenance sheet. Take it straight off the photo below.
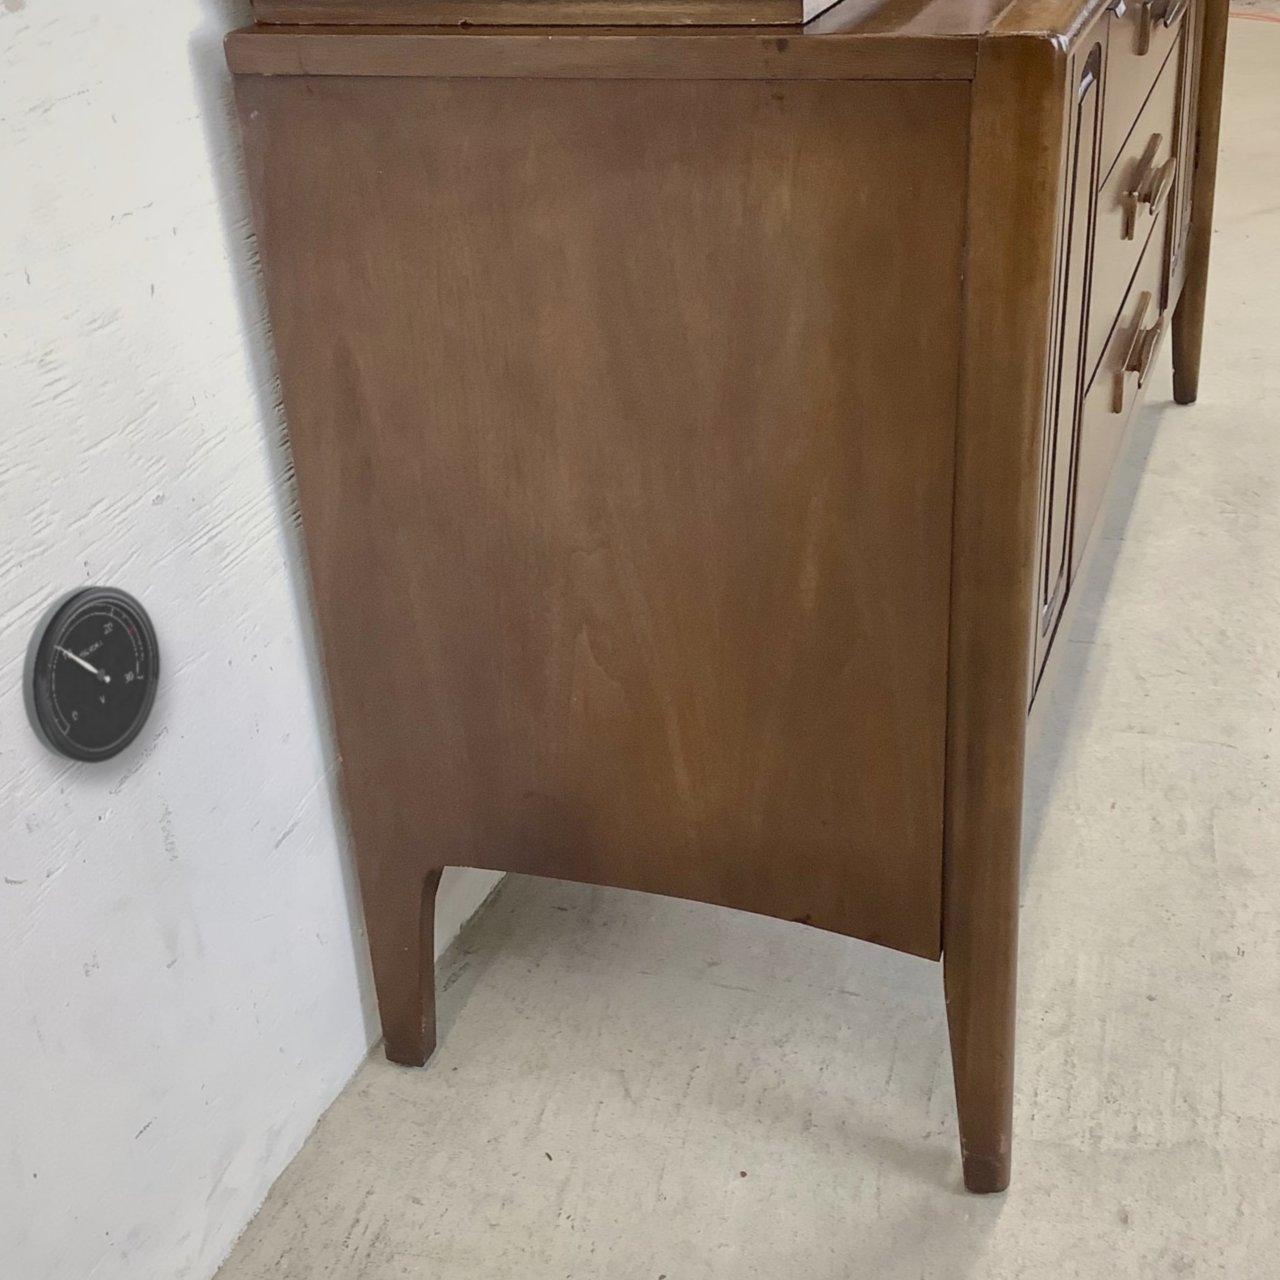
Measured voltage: 10 V
